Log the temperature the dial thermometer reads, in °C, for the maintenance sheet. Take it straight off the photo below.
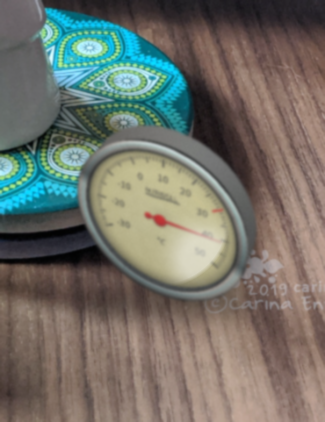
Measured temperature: 40 °C
